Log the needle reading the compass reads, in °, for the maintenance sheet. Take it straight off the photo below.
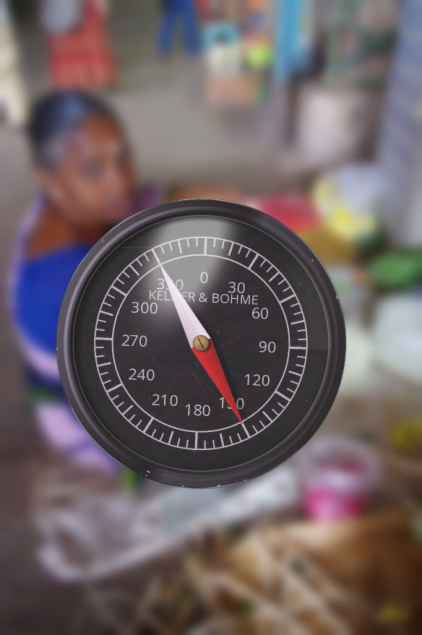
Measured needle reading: 150 °
